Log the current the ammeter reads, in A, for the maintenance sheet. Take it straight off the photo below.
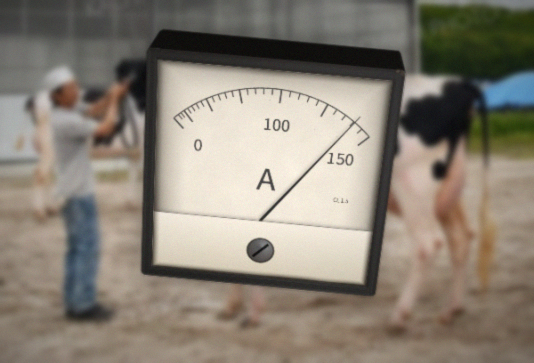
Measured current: 140 A
